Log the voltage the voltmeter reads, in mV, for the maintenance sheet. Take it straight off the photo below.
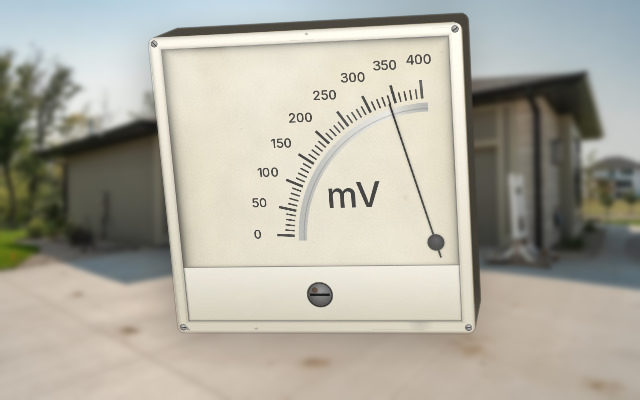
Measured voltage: 340 mV
